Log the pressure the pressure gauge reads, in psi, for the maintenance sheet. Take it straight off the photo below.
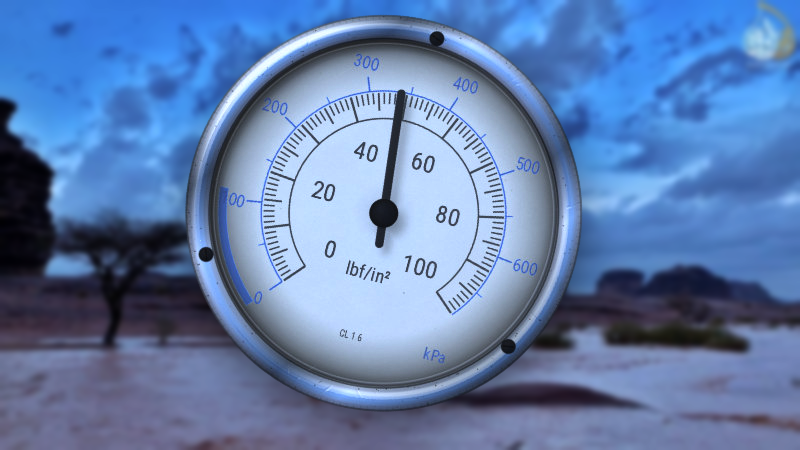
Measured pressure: 49 psi
